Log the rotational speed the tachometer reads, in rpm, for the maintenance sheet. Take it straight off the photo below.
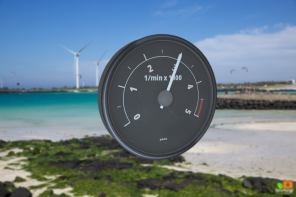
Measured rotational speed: 3000 rpm
